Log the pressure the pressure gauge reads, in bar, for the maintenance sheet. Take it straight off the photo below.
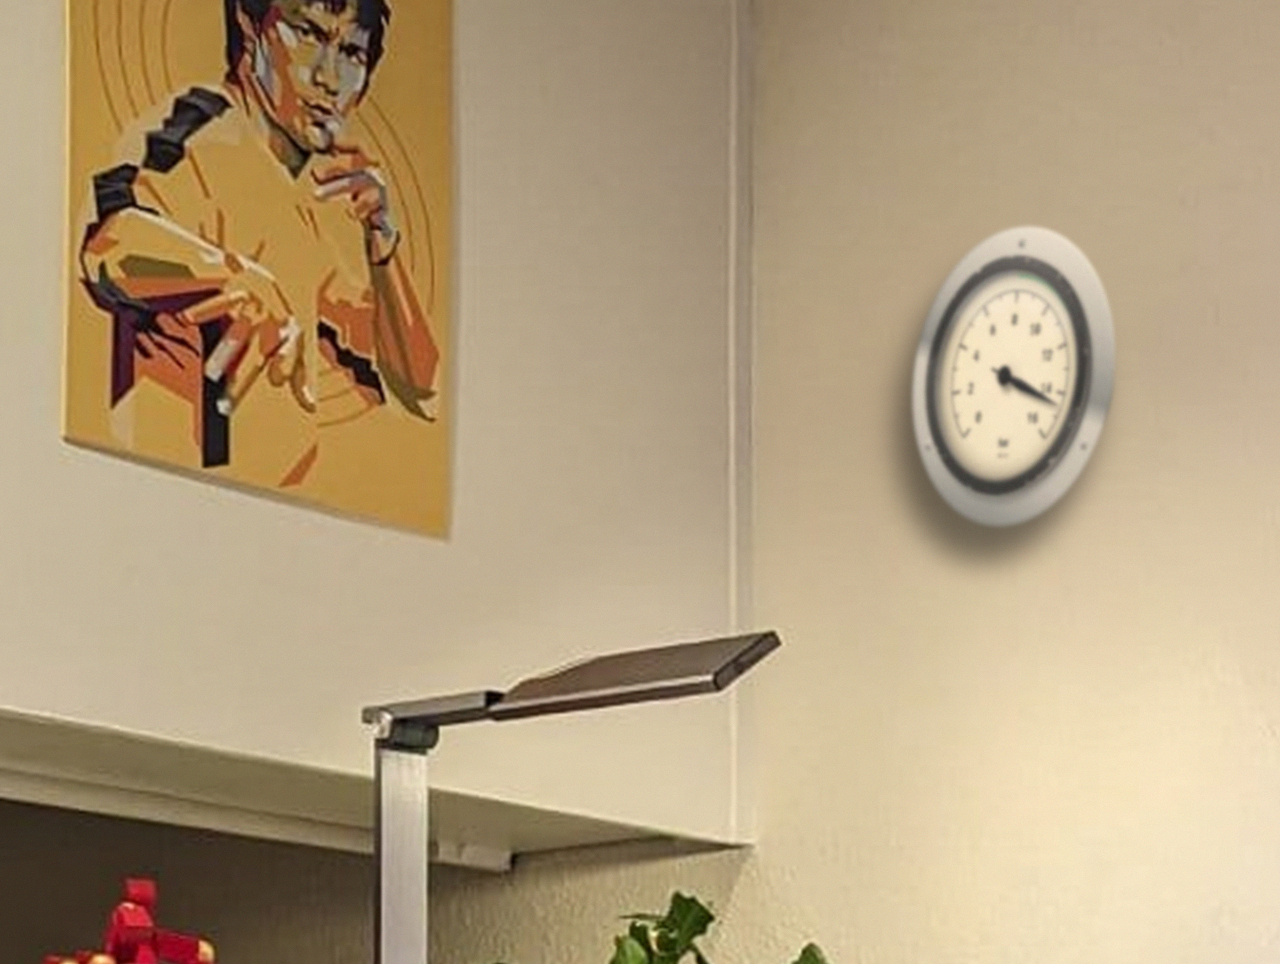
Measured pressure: 14.5 bar
